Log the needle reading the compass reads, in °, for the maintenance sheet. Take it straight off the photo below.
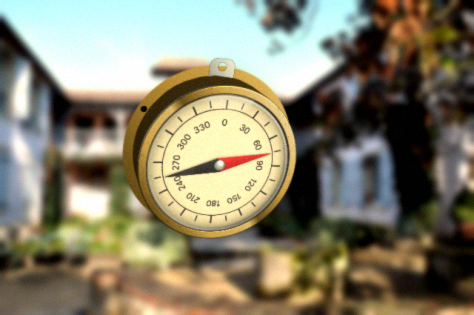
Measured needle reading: 75 °
